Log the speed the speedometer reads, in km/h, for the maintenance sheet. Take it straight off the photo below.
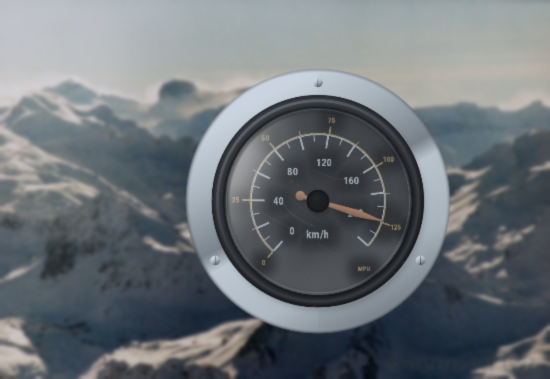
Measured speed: 200 km/h
